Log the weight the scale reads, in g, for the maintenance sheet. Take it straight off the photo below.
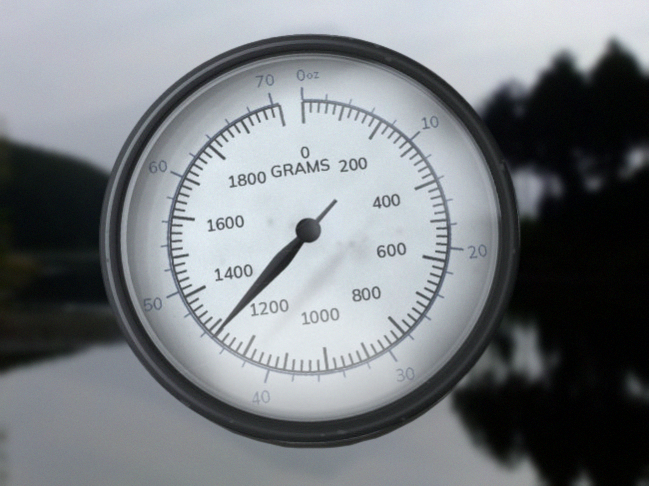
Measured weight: 1280 g
